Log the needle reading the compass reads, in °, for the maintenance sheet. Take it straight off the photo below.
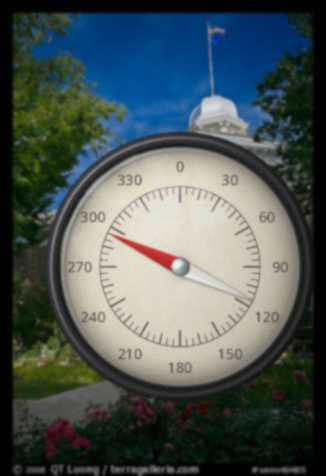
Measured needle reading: 295 °
